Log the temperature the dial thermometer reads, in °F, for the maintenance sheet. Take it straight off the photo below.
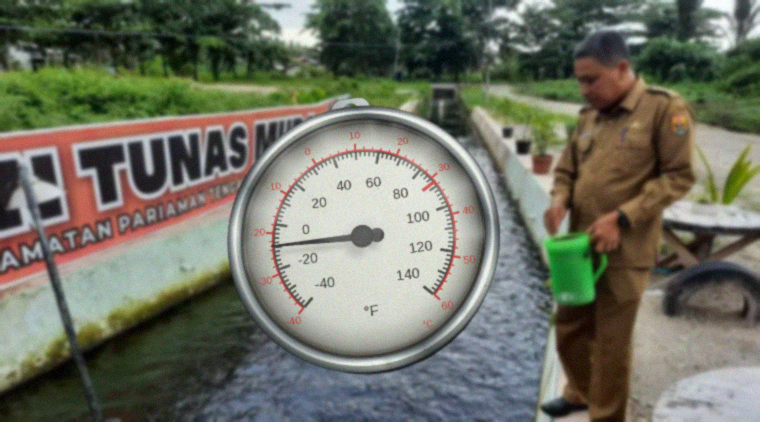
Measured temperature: -10 °F
